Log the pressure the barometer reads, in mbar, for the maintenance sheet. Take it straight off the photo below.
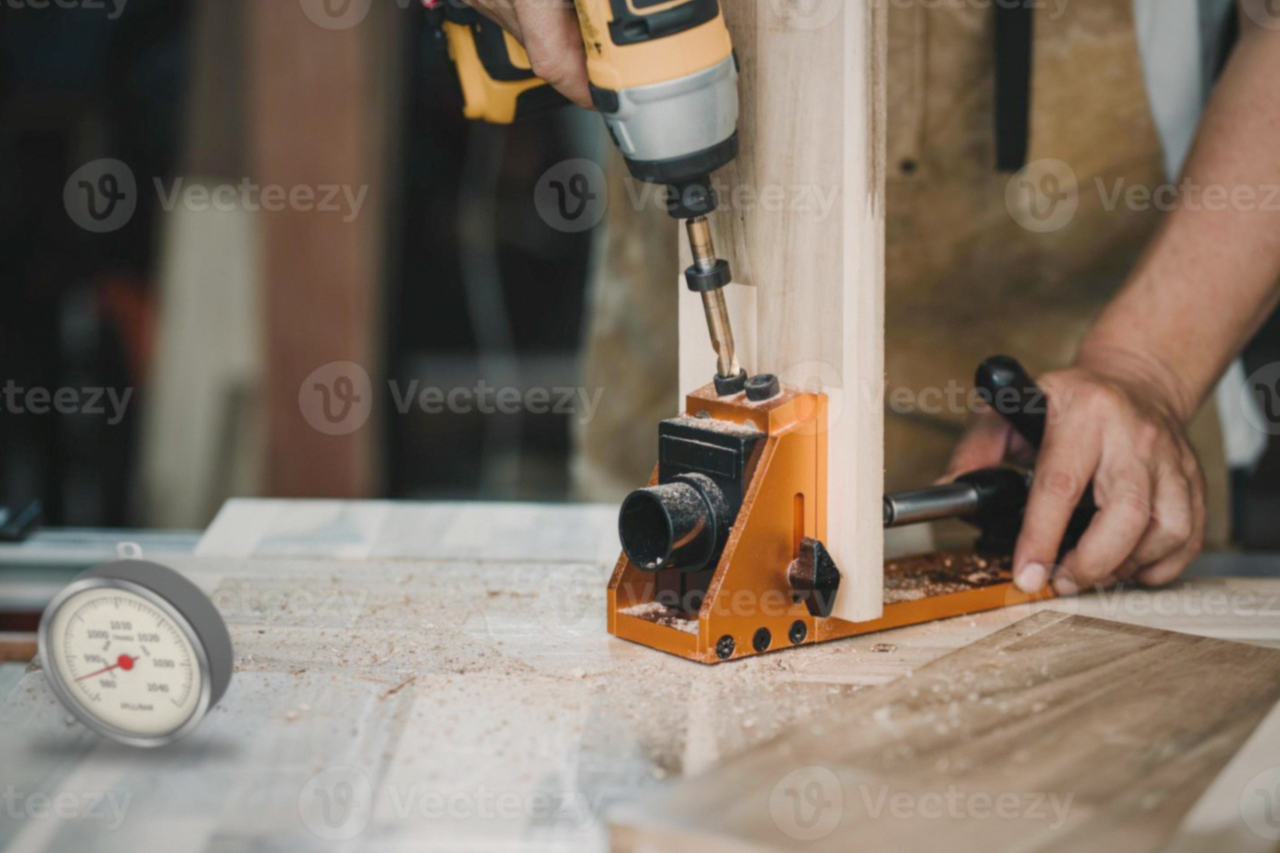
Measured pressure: 985 mbar
